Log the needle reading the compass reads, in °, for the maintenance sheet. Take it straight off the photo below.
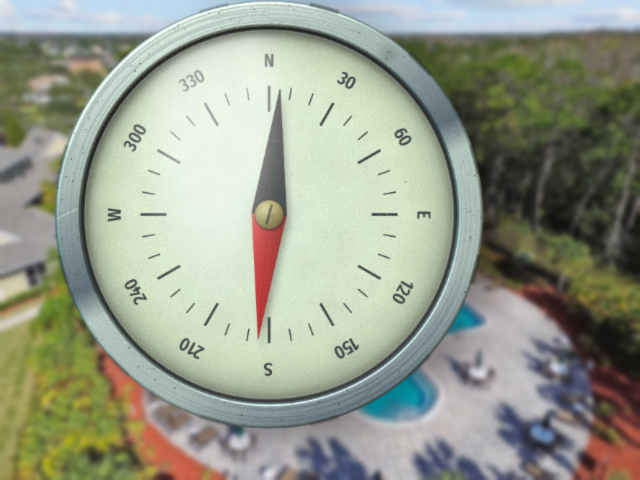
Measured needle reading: 185 °
